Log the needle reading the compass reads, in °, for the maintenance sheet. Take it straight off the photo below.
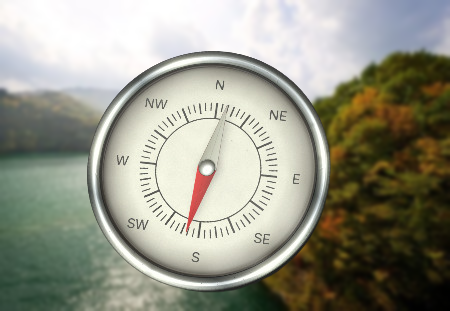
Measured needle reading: 190 °
